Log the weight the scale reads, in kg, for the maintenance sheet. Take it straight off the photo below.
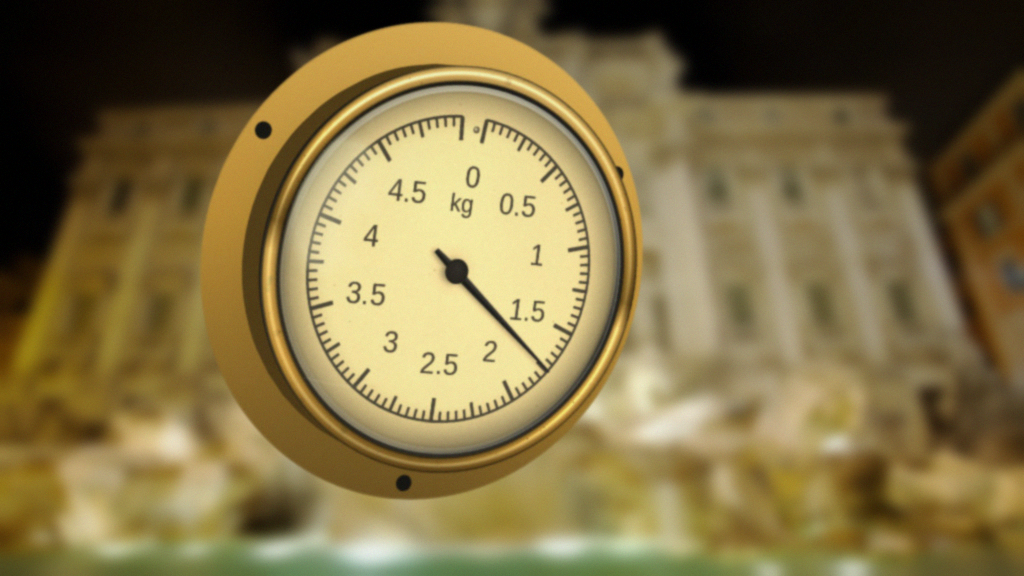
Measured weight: 1.75 kg
